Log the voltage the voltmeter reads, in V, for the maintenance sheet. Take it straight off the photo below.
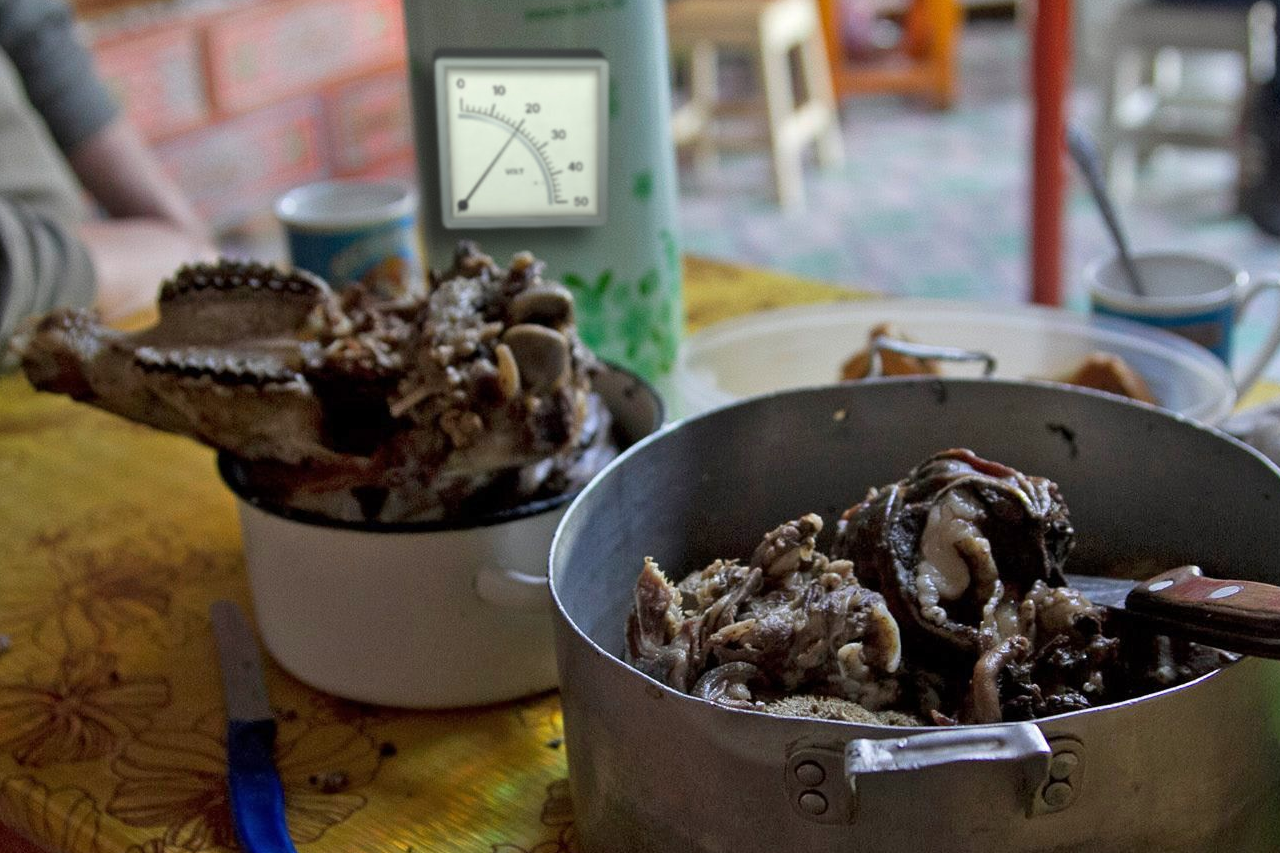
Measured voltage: 20 V
